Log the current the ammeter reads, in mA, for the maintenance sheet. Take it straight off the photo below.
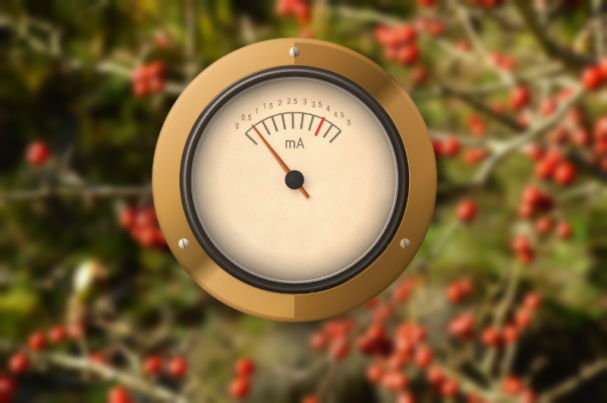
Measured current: 0.5 mA
